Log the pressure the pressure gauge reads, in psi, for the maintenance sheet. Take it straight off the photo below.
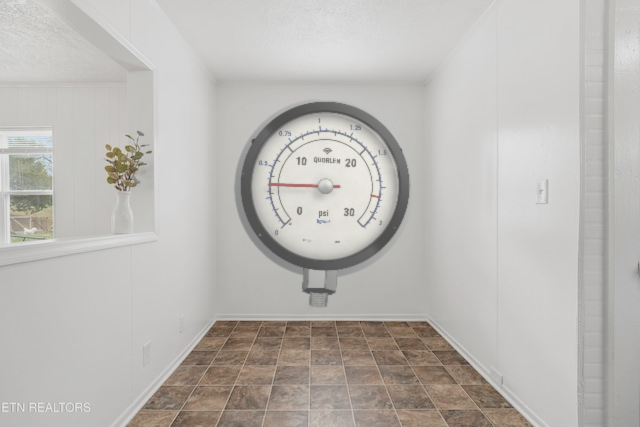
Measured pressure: 5 psi
